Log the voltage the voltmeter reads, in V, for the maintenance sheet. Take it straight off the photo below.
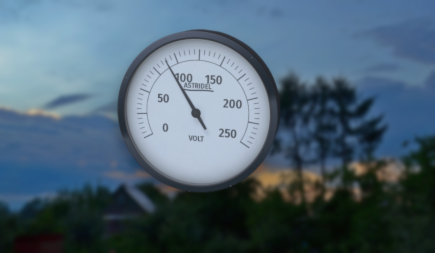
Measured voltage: 90 V
